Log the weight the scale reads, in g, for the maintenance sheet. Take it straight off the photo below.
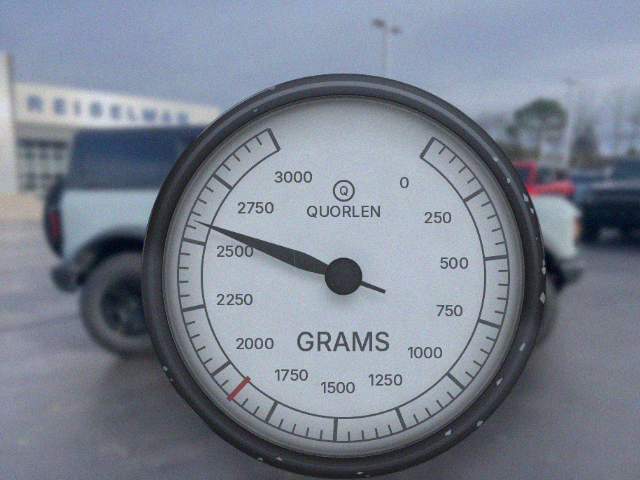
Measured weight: 2575 g
